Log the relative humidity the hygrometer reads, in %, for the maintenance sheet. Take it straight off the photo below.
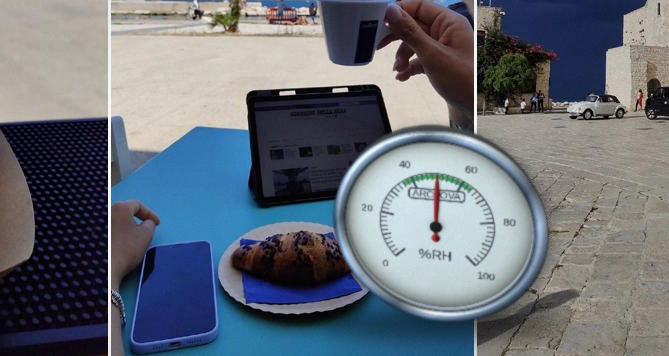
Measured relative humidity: 50 %
